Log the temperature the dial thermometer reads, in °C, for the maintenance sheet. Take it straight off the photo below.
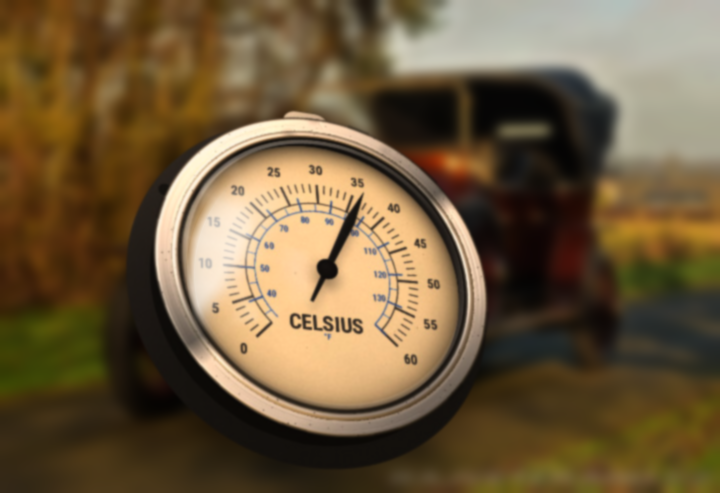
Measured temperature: 36 °C
